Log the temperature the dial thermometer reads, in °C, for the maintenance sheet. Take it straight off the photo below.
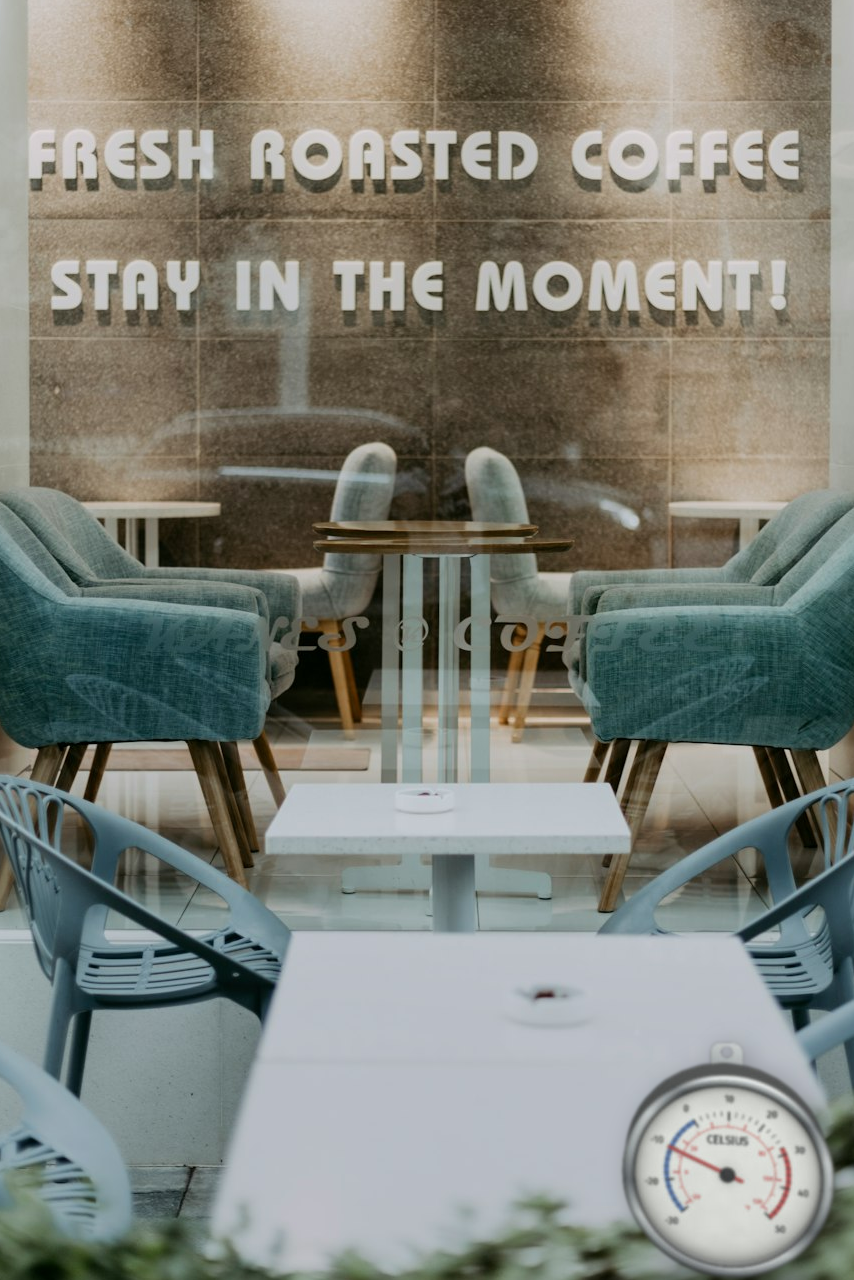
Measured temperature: -10 °C
